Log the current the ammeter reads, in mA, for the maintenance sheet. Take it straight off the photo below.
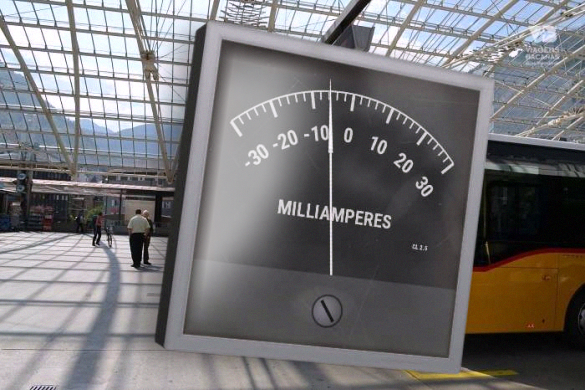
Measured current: -6 mA
